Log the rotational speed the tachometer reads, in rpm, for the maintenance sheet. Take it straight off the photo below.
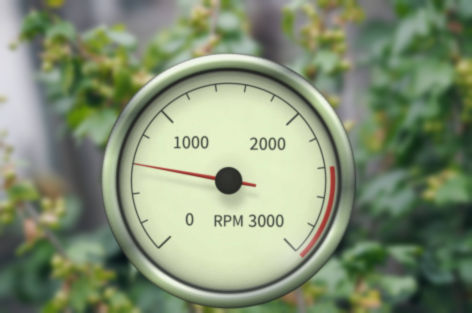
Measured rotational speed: 600 rpm
